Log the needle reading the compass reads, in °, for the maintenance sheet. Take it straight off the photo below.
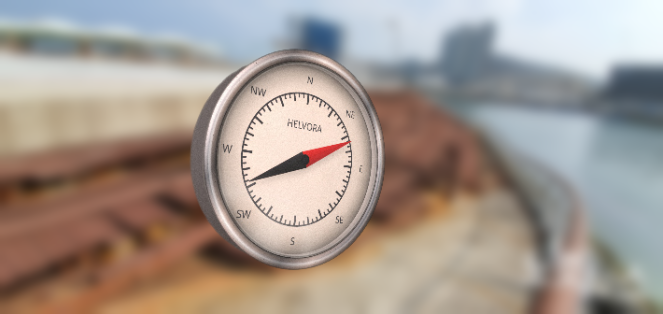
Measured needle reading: 65 °
